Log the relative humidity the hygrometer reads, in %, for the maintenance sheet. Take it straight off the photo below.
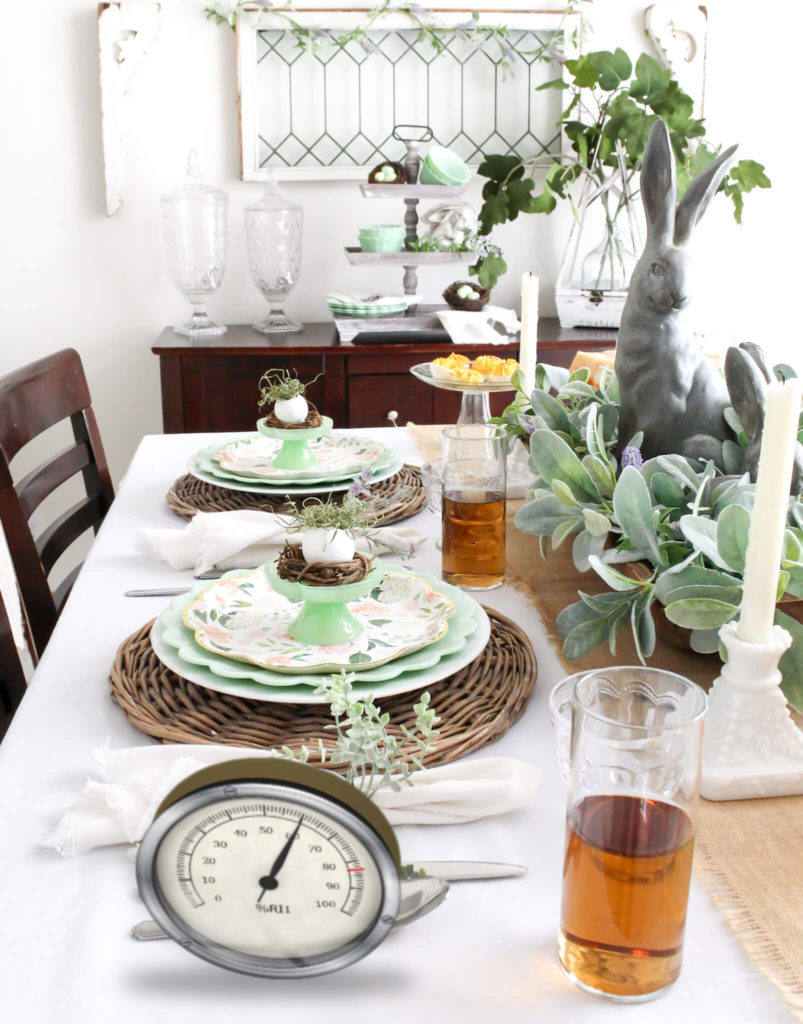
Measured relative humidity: 60 %
